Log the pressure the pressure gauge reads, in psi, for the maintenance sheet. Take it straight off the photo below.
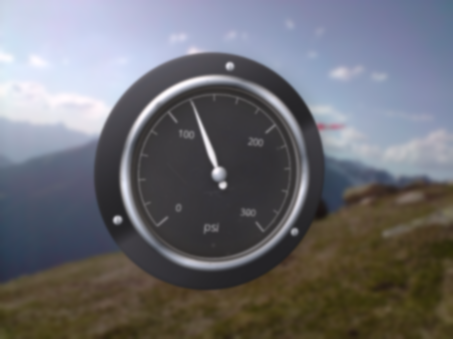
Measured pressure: 120 psi
